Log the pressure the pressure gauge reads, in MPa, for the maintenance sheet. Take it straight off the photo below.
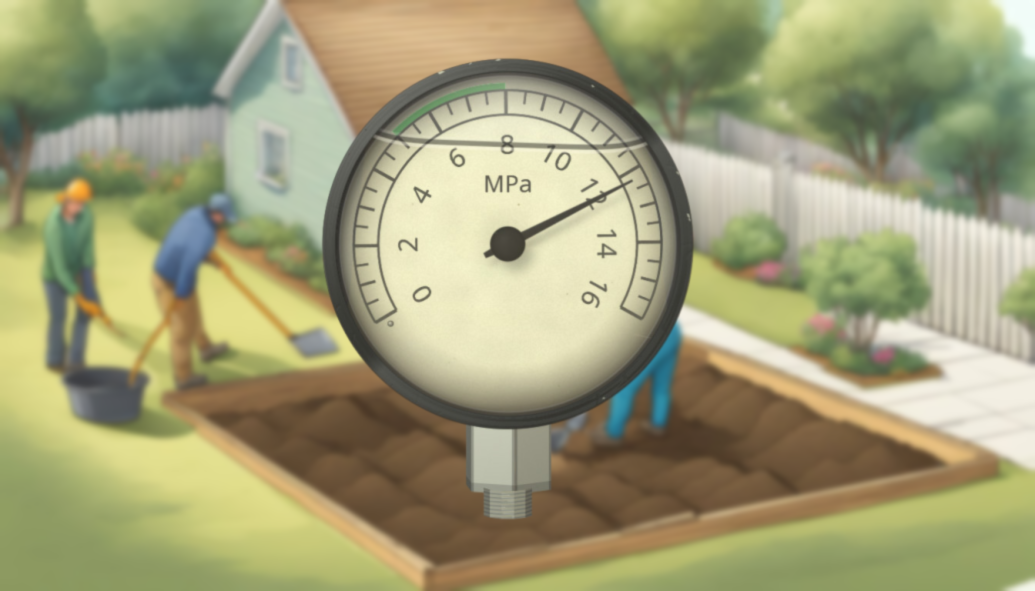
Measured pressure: 12.25 MPa
